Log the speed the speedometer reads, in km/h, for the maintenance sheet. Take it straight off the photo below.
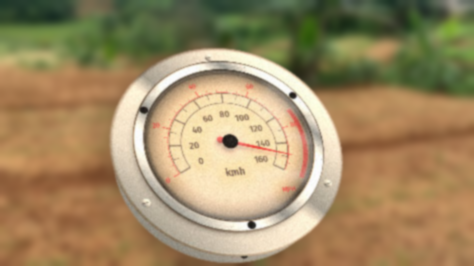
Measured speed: 150 km/h
